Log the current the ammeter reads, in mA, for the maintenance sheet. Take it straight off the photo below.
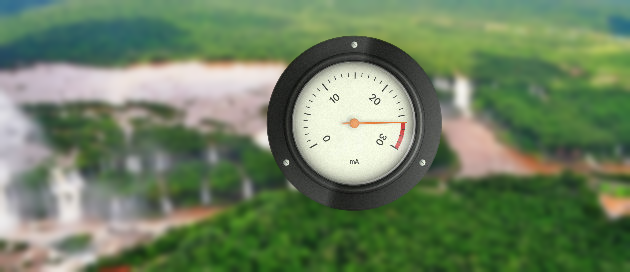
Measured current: 26 mA
